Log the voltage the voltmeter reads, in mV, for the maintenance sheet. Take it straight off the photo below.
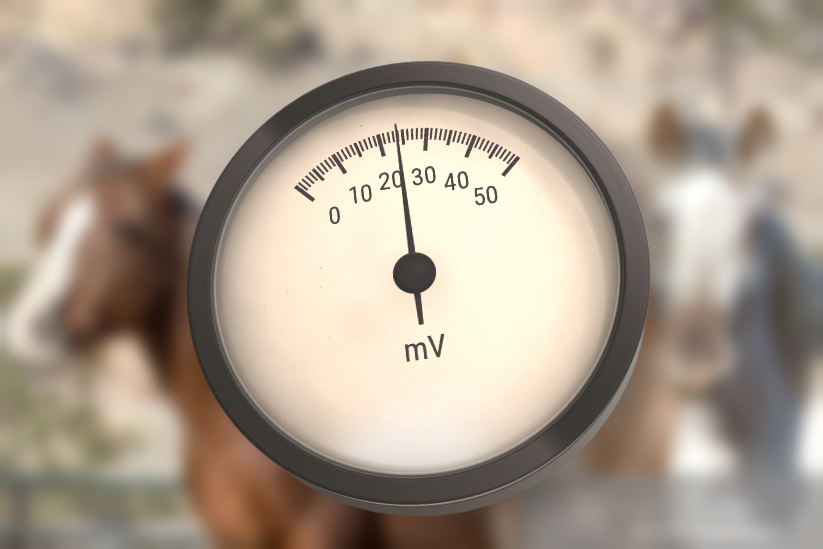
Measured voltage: 24 mV
